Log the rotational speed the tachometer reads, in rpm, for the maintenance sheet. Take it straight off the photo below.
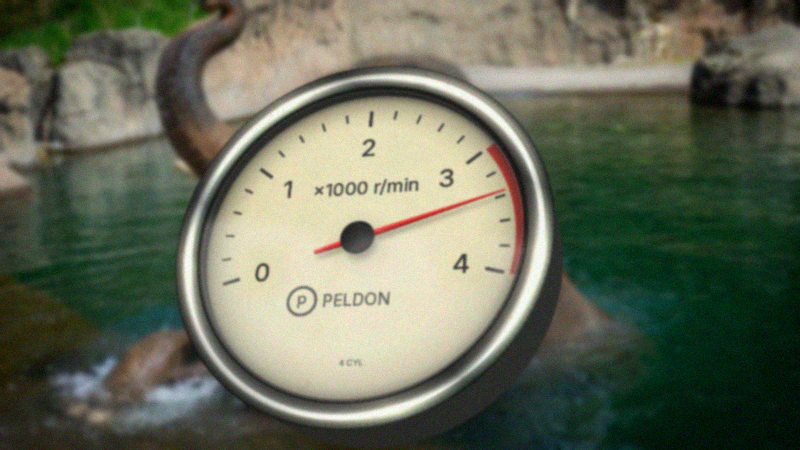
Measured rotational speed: 3400 rpm
